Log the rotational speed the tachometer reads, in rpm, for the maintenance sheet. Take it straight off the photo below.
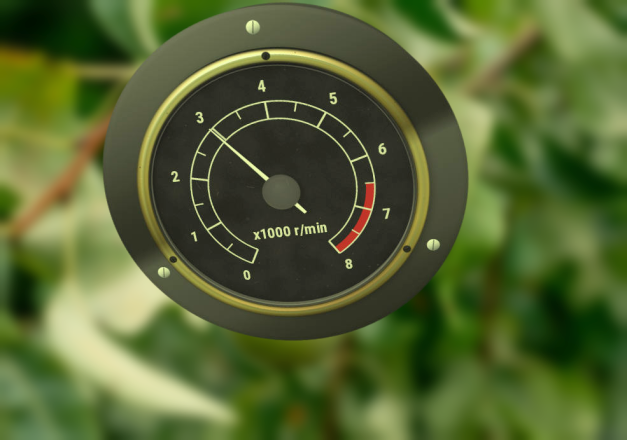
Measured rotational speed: 3000 rpm
